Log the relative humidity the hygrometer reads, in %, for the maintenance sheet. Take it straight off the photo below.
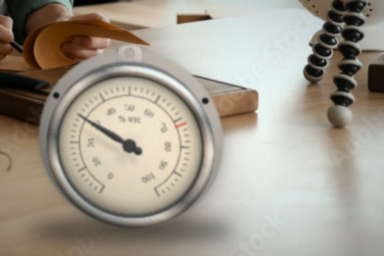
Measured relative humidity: 30 %
